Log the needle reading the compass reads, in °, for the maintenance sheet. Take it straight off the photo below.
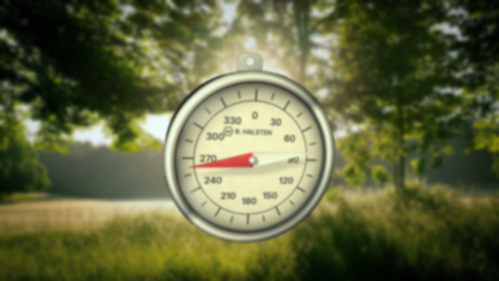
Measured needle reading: 262.5 °
